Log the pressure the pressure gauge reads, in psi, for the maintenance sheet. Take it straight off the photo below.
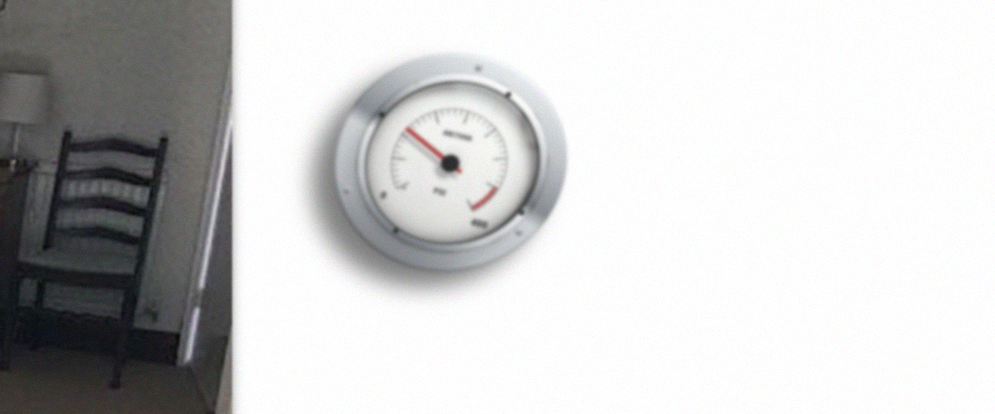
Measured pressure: 100 psi
